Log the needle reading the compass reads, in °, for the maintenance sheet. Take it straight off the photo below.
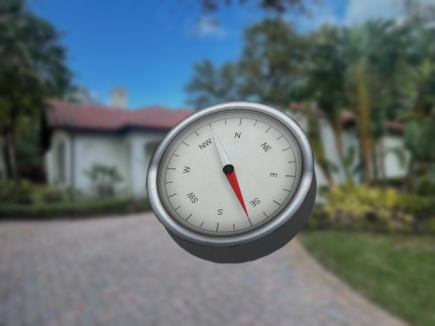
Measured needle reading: 150 °
